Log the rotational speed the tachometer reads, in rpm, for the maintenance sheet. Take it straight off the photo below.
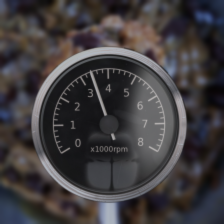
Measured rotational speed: 3400 rpm
